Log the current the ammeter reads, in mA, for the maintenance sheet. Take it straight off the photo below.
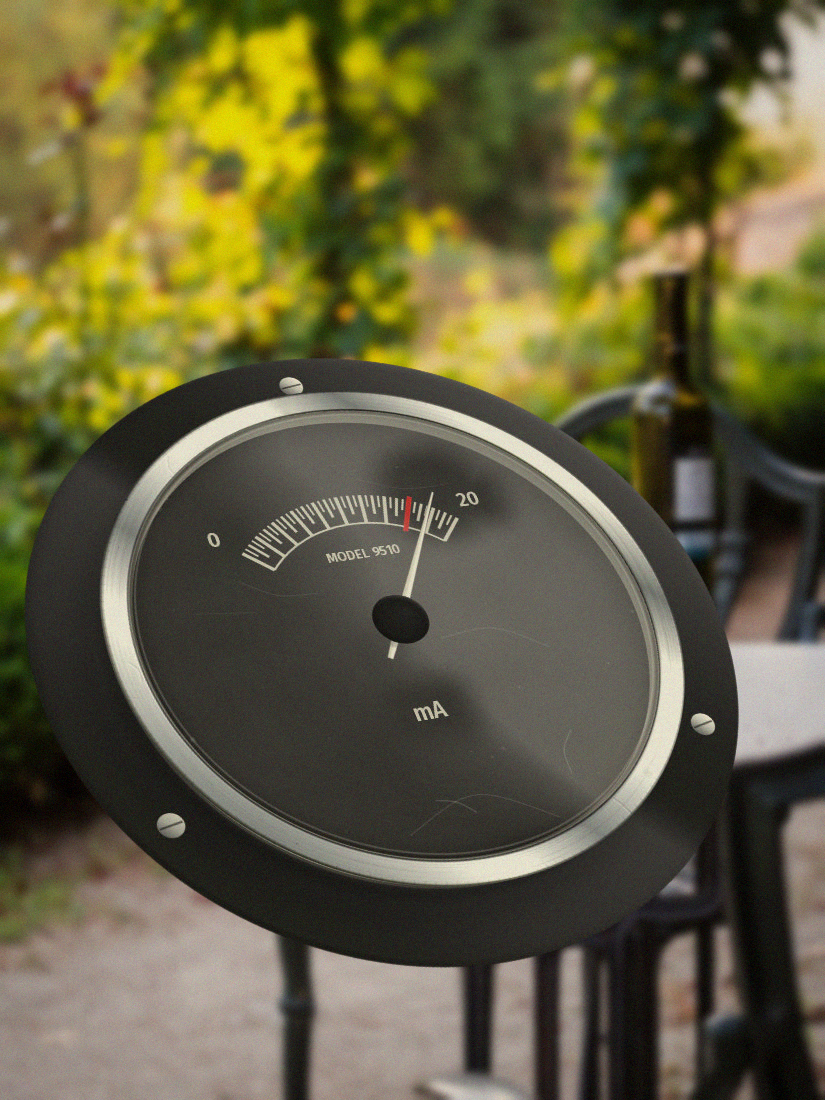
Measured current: 17.5 mA
